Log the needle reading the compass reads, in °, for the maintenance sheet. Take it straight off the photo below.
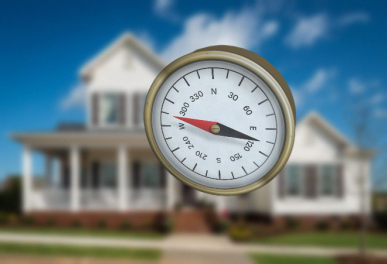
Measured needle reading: 285 °
